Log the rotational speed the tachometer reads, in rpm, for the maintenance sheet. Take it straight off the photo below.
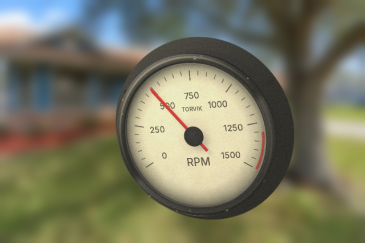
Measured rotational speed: 500 rpm
